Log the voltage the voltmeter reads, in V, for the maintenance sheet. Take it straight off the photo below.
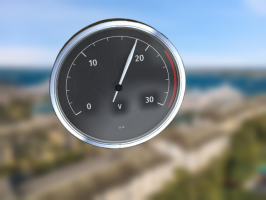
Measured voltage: 18 V
